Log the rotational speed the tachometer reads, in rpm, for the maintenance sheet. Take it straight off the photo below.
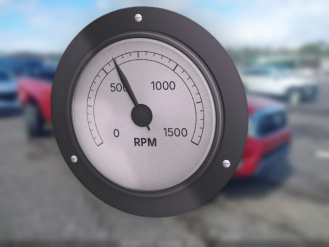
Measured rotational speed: 600 rpm
